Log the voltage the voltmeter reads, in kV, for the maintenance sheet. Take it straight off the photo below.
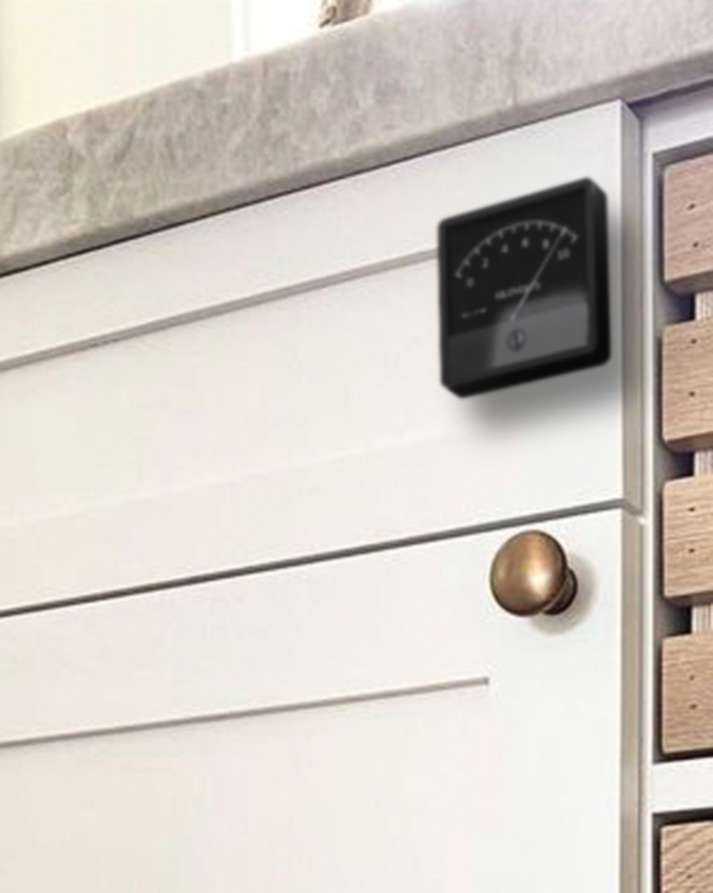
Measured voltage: 9 kV
